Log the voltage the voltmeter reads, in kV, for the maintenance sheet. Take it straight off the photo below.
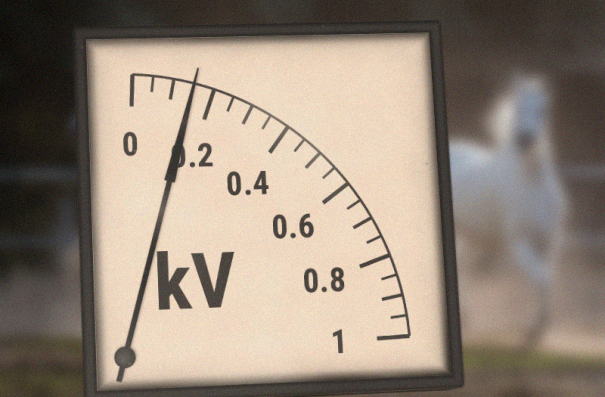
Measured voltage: 0.15 kV
